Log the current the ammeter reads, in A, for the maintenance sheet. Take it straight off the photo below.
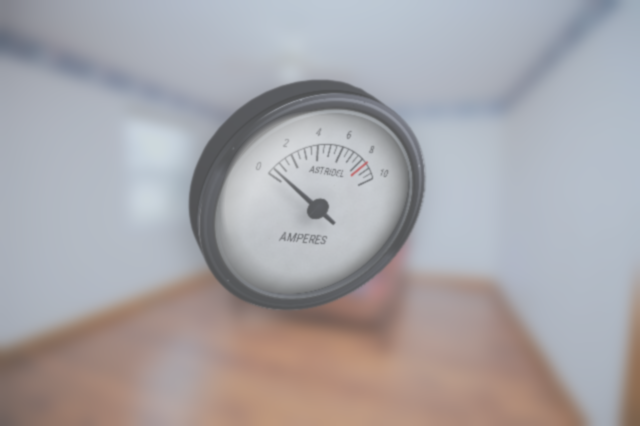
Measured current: 0.5 A
